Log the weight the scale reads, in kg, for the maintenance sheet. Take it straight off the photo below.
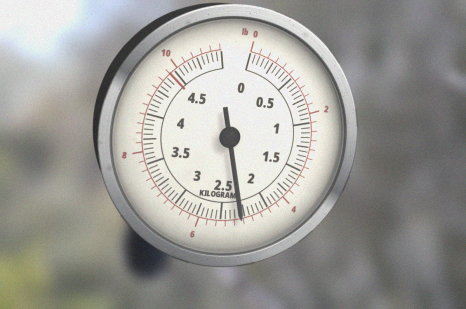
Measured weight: 2.3 kg
